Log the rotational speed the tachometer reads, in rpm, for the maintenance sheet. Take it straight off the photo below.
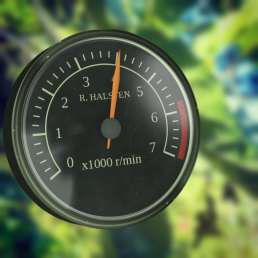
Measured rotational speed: 4000 rpm
